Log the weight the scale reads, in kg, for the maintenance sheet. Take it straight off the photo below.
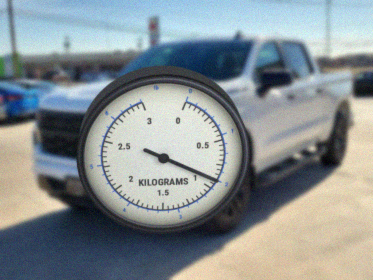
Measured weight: 0.9 kg
